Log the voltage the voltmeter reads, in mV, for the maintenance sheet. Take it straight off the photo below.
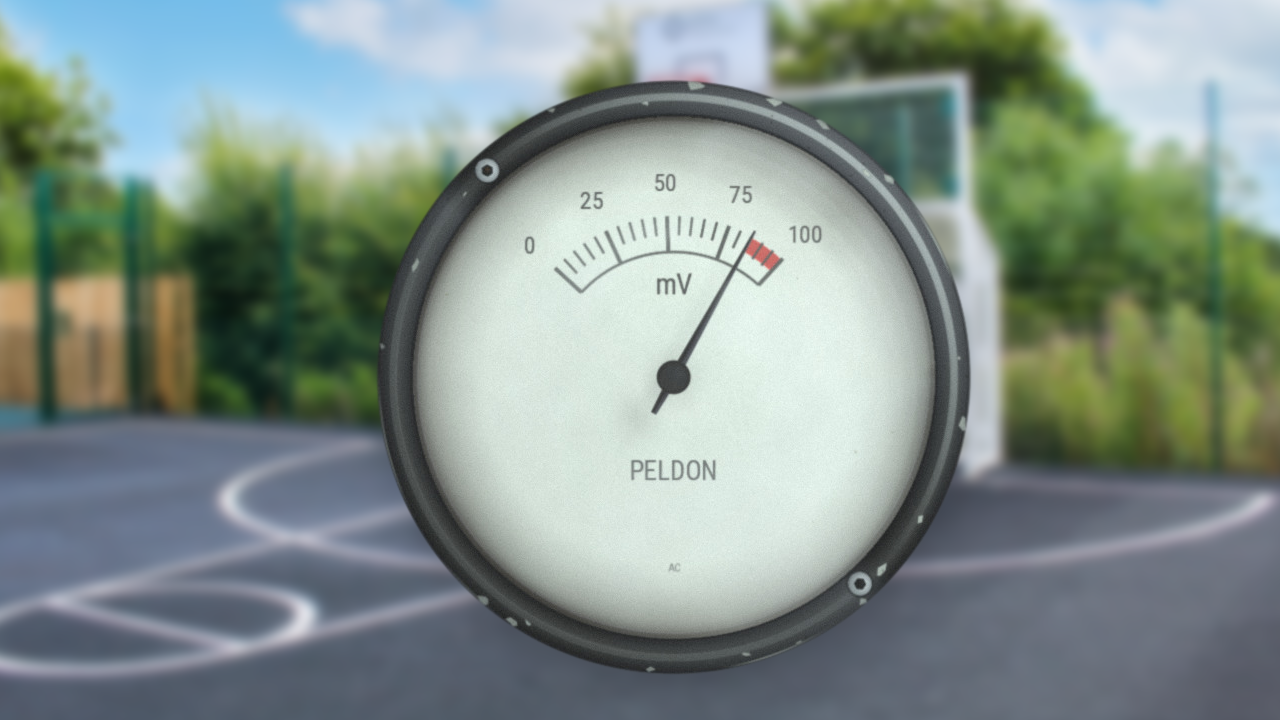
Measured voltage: 85 mV
